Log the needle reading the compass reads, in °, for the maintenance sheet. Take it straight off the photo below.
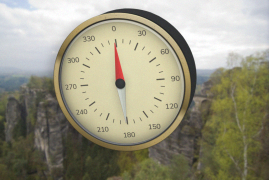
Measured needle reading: 0 °
